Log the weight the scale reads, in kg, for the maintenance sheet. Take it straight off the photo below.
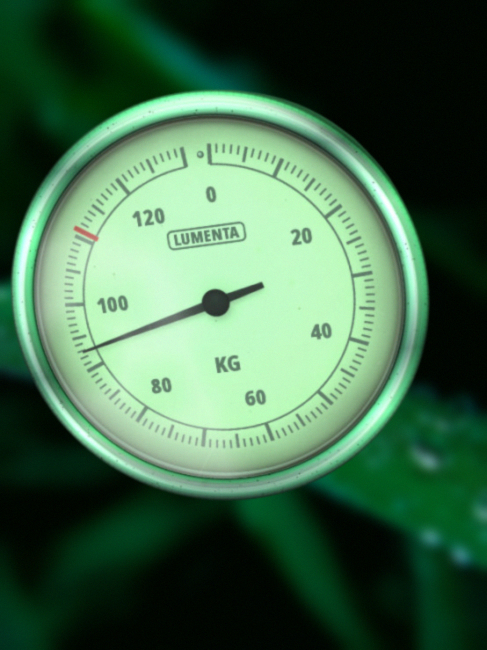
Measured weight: 93 kg
